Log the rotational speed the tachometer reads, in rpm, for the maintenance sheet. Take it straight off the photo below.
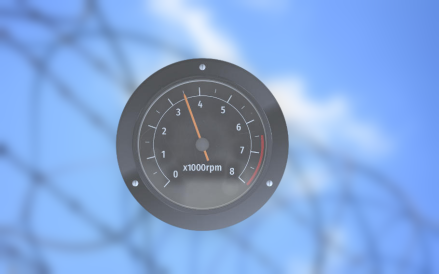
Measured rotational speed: 3500 rpm
